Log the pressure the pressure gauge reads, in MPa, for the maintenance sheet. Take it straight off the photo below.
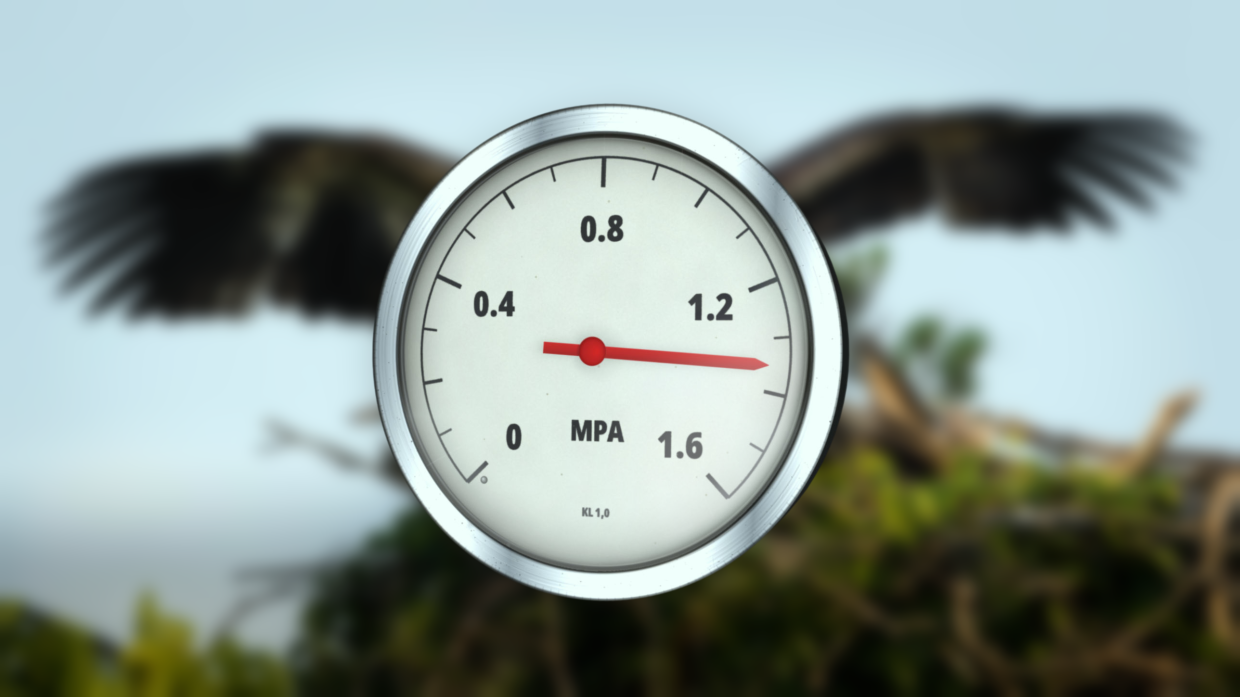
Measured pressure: 1.35 MPa
